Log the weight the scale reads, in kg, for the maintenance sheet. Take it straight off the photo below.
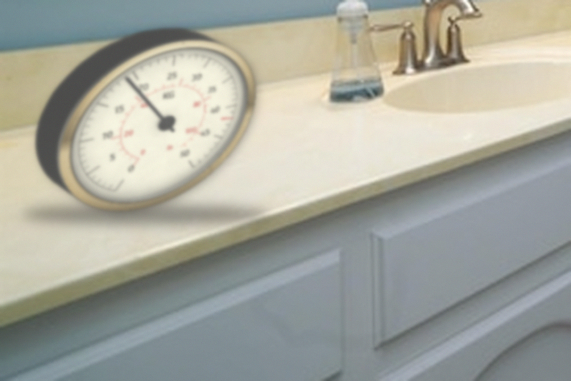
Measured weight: 19 kg
